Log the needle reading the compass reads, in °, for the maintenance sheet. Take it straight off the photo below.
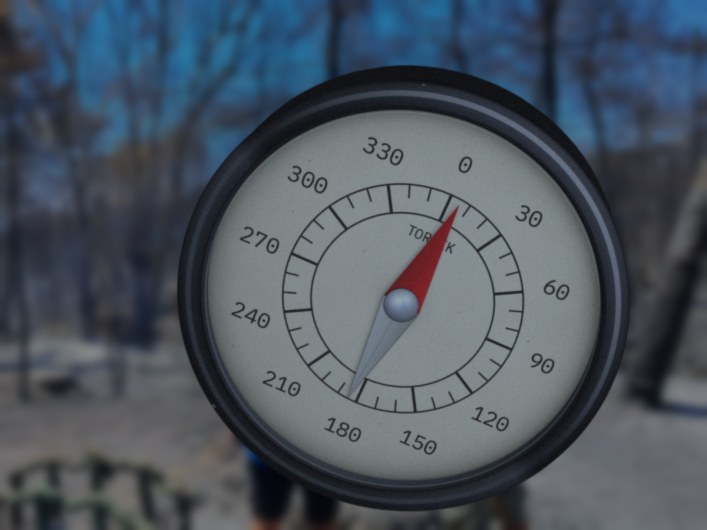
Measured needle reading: 5 °
